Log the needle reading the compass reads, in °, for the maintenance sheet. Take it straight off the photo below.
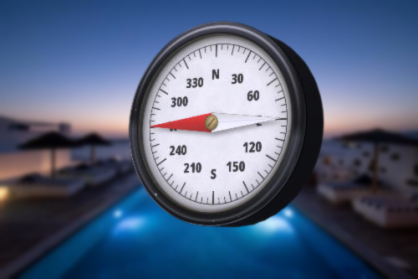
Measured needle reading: 270 °
